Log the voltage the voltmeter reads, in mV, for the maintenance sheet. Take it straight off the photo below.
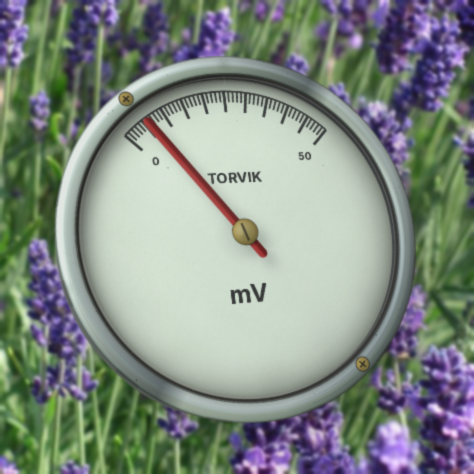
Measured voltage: 5 mV
